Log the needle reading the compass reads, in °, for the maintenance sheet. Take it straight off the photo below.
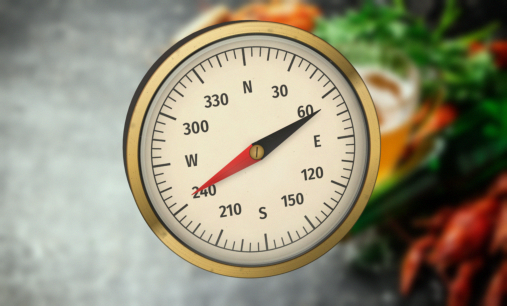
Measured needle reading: 245 °
